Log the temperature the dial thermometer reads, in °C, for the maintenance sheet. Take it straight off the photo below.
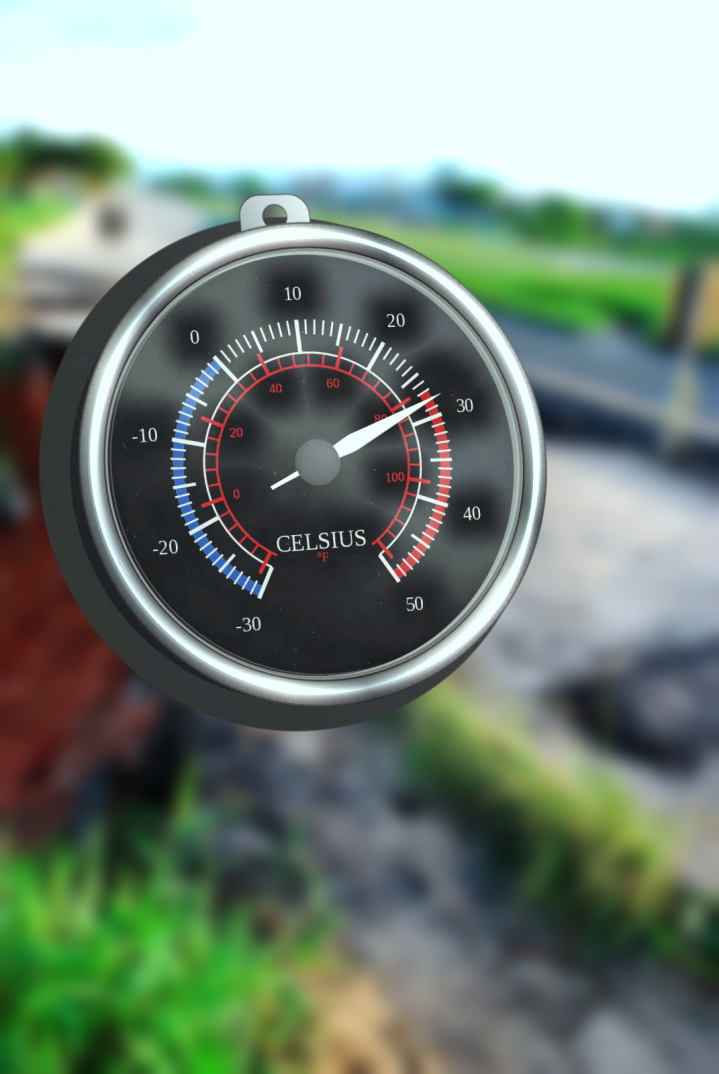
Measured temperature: 28 °C
